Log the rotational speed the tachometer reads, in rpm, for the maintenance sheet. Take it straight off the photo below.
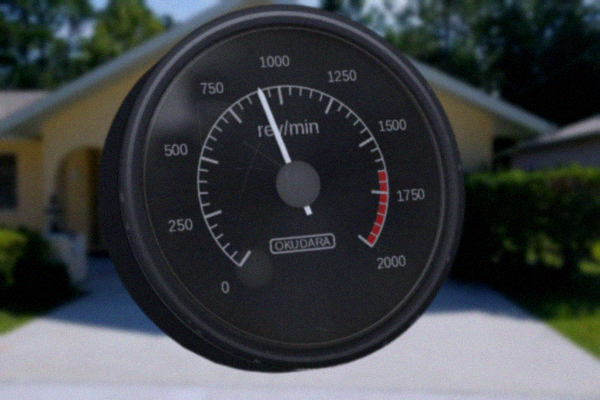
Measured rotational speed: 900 rpm
